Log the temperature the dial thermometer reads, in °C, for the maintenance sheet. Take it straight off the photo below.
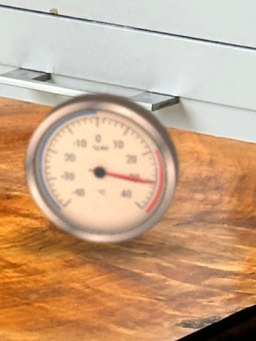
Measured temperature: 30 °C
